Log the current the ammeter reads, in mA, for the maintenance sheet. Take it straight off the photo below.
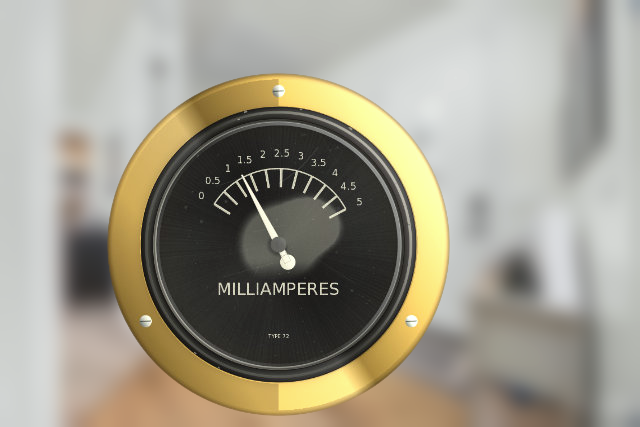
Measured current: 1.25 mA
